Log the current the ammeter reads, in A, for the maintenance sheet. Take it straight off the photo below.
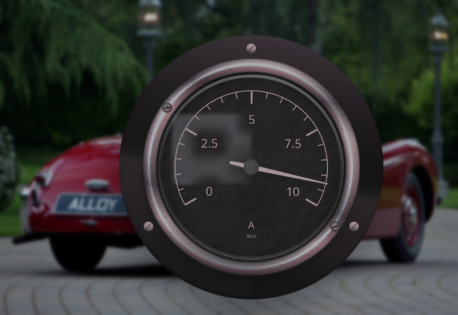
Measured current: 9.25 A
